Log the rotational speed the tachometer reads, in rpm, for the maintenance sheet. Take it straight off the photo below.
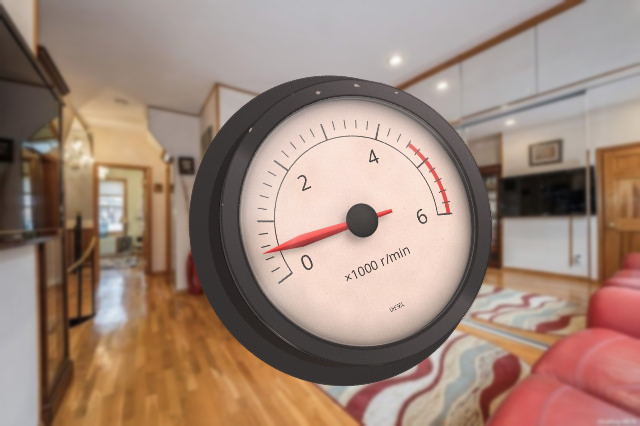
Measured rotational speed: 500 rpm
